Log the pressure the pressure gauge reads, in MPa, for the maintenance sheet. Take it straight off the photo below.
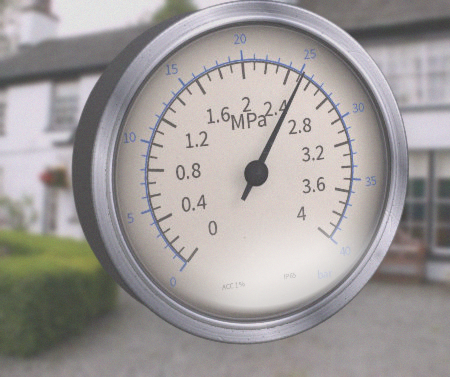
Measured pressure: 2.5 MPa
